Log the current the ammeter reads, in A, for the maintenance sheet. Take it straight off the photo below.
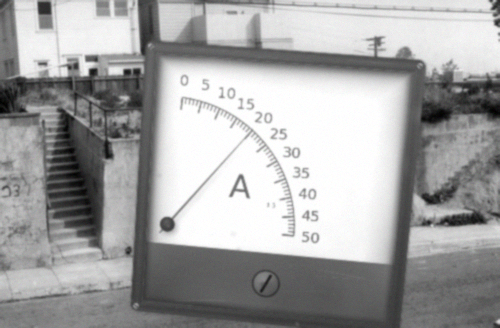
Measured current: 20 A
